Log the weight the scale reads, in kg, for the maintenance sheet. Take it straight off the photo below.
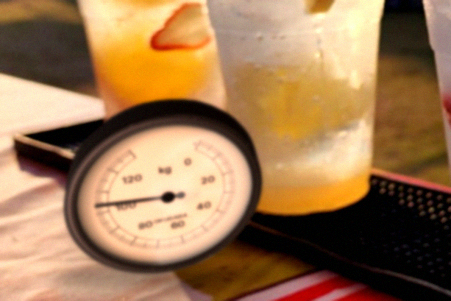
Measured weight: 105 kg
